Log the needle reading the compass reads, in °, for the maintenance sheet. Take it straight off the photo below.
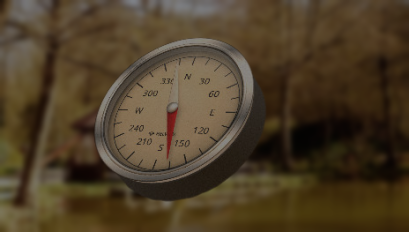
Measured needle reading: 165 °
